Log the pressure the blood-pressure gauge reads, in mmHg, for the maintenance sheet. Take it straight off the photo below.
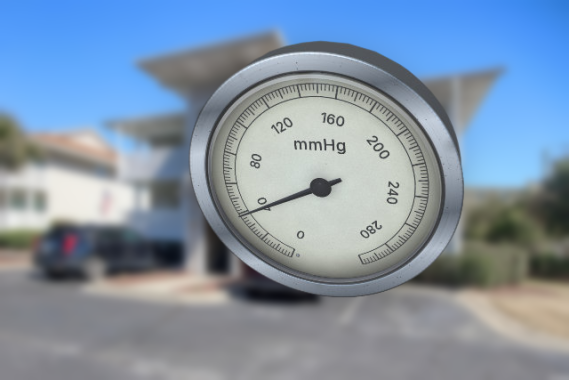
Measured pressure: 40 mmHg
